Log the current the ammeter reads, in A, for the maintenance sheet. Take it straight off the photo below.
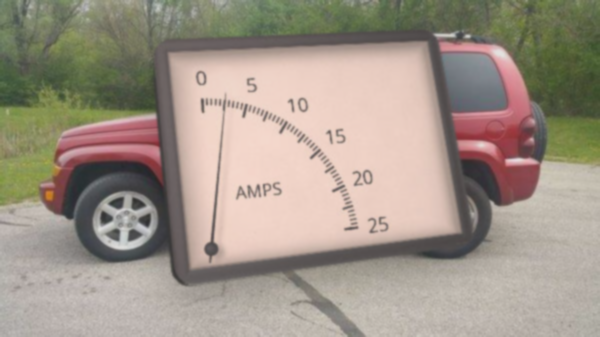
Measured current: 2.5 A
